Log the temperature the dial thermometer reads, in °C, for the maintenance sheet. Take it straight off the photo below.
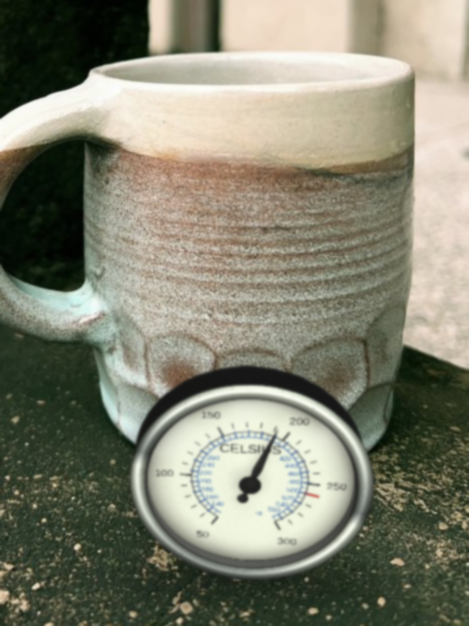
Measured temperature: 190 °C
